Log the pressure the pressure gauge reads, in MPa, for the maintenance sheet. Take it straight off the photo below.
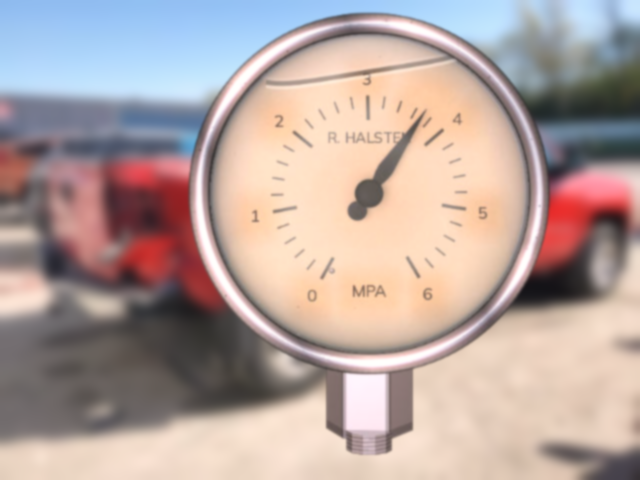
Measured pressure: 3.7 MPa
